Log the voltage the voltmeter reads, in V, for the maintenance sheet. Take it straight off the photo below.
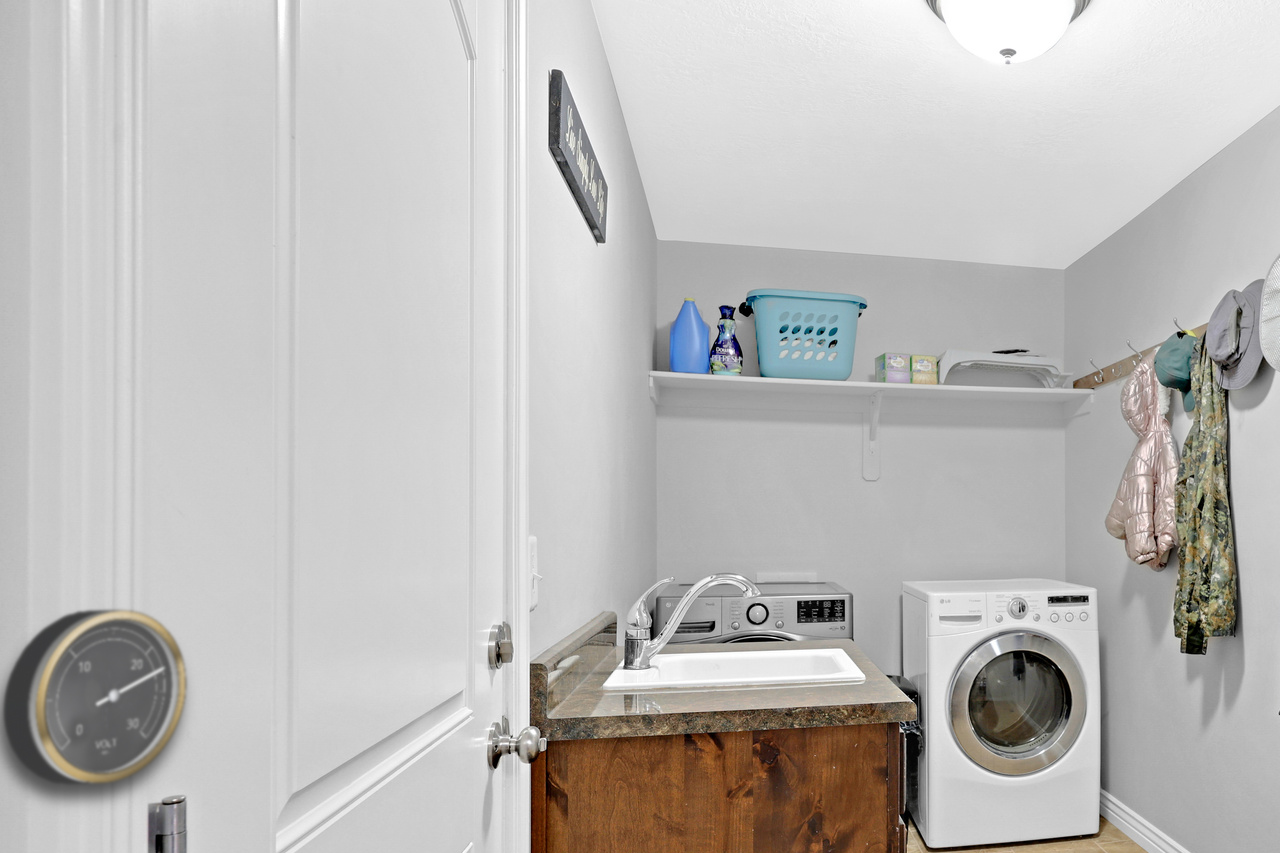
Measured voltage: 22.5 V
